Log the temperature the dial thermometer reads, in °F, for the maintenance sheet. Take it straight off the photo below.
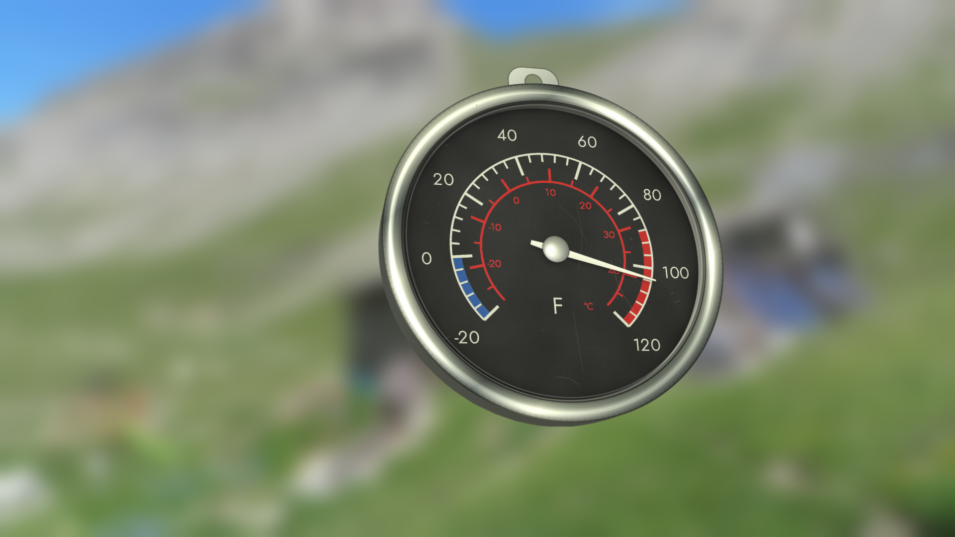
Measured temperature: 104 °F
